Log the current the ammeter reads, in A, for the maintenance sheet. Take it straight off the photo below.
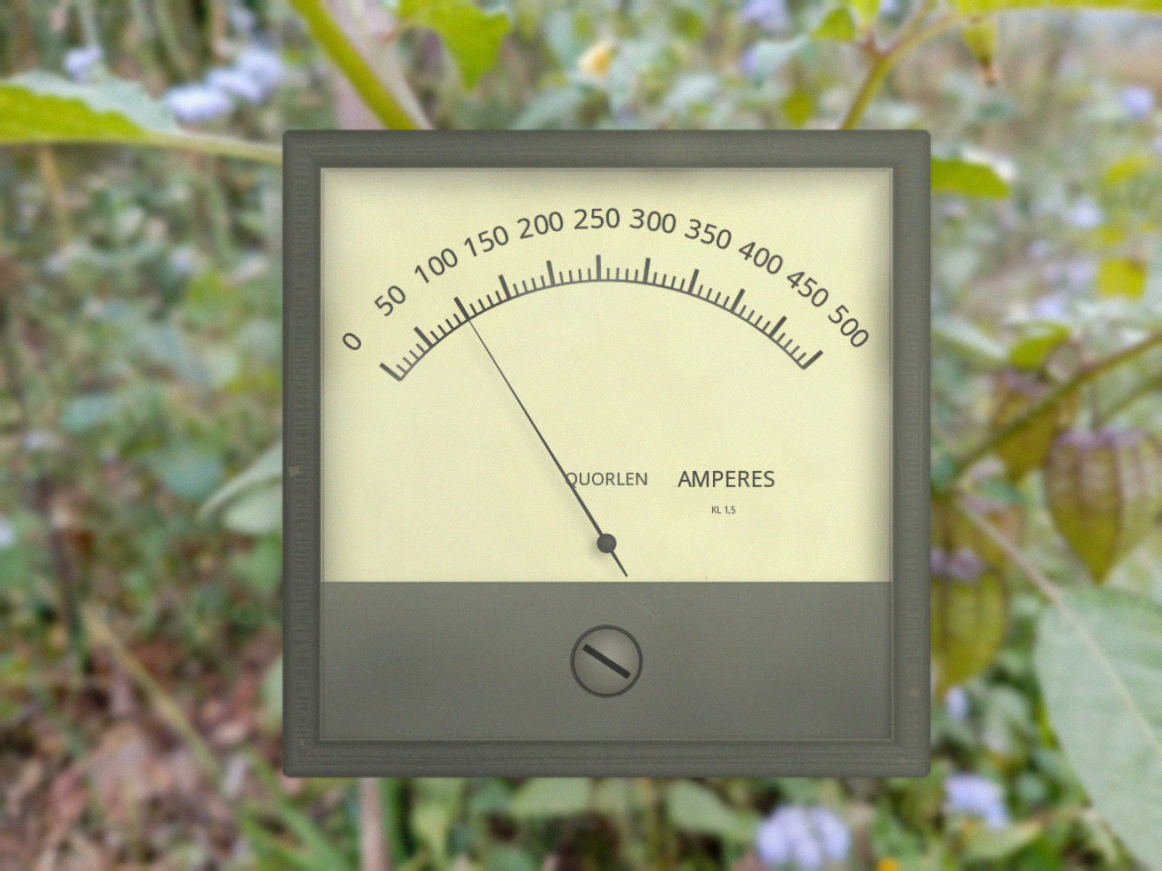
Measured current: 100 A
